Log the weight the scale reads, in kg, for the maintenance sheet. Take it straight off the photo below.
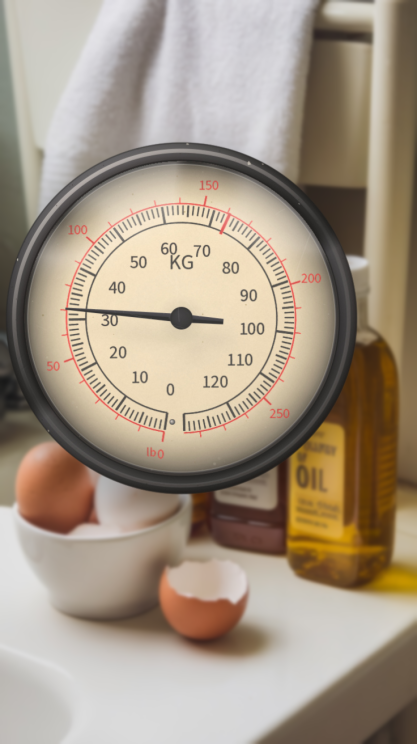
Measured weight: 32 kg
